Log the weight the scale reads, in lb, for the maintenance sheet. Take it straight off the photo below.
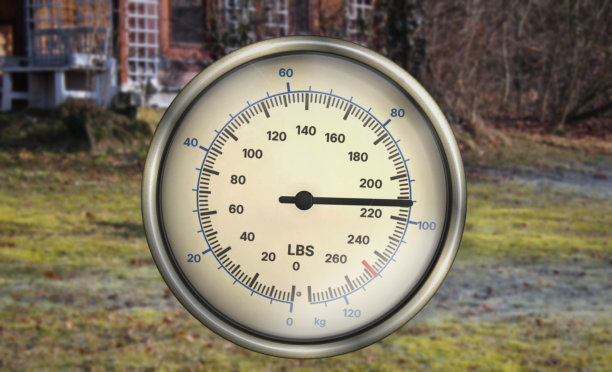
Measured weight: 212 lb
